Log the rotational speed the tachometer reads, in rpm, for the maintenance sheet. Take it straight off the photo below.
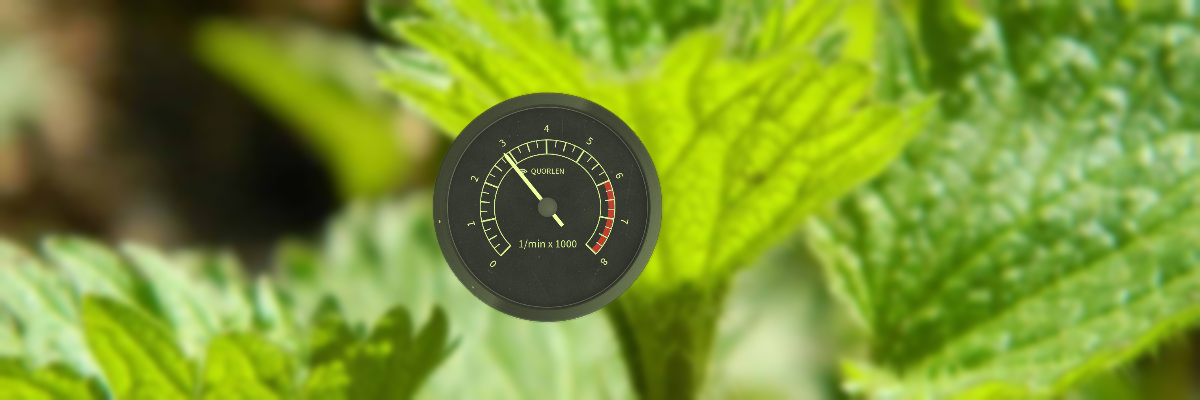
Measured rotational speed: 2875 rpm
